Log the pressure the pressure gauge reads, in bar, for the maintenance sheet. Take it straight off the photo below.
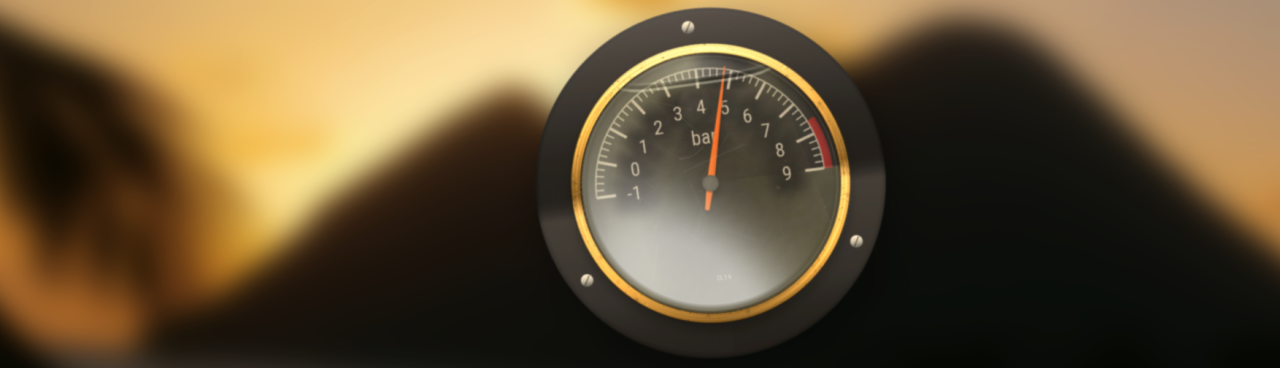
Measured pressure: 4.8 bar
